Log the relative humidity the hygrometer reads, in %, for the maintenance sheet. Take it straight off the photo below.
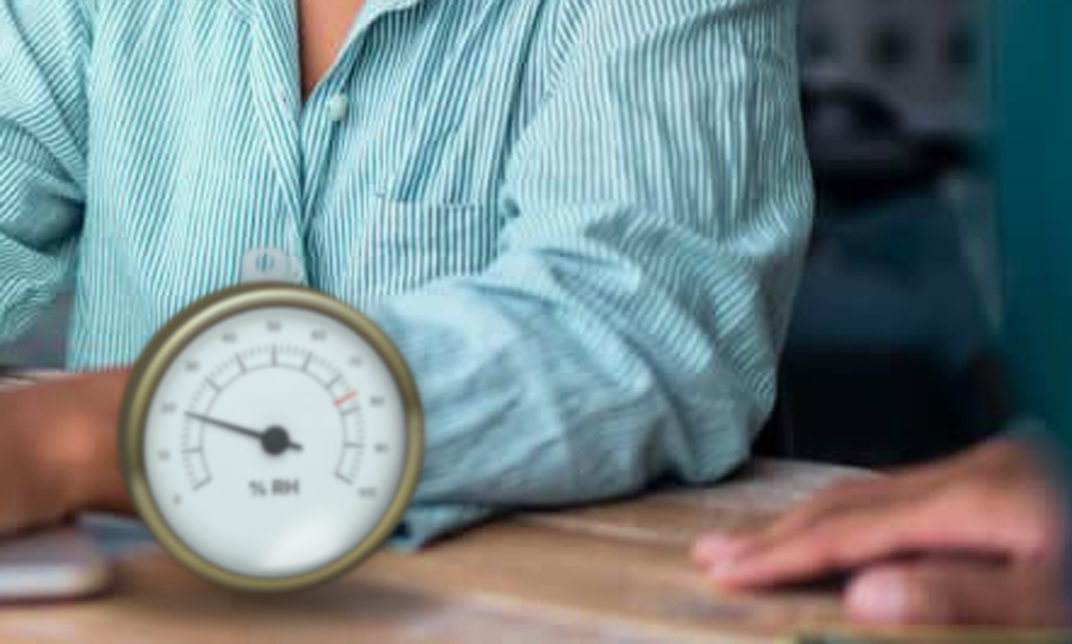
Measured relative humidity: 20 %
